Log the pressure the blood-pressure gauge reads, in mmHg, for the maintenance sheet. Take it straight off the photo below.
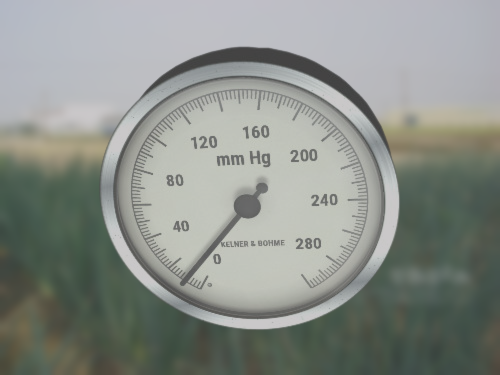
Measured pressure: 10 mmHg
